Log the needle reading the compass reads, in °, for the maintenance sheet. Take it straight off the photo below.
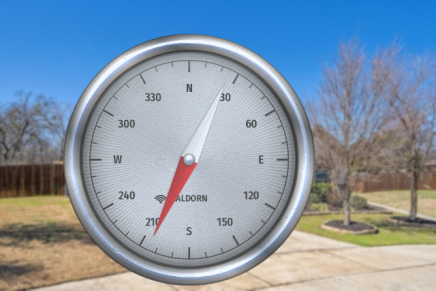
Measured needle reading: 205 °
